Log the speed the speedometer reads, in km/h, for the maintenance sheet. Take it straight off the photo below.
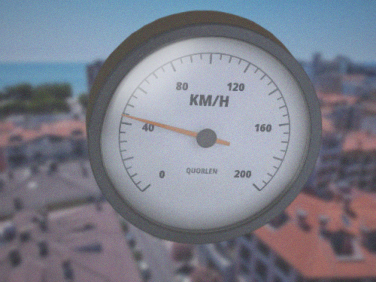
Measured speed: 45 km/h
